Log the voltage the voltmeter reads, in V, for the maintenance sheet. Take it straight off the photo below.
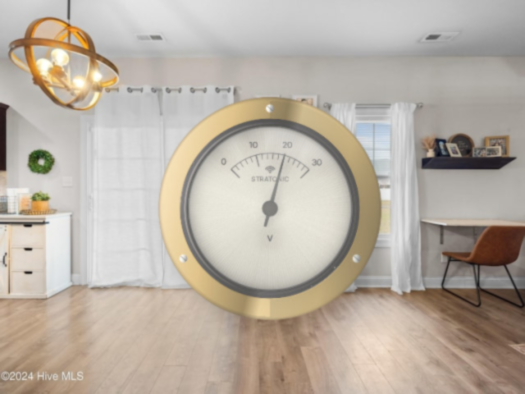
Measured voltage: 20 V
